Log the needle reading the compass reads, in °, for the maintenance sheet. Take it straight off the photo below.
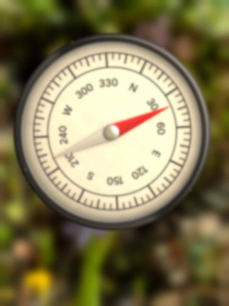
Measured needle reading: 40 °
